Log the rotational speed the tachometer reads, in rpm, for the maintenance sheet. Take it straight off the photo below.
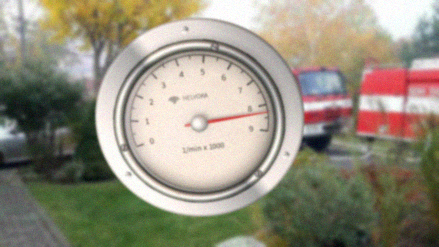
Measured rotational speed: 8250 rpm
